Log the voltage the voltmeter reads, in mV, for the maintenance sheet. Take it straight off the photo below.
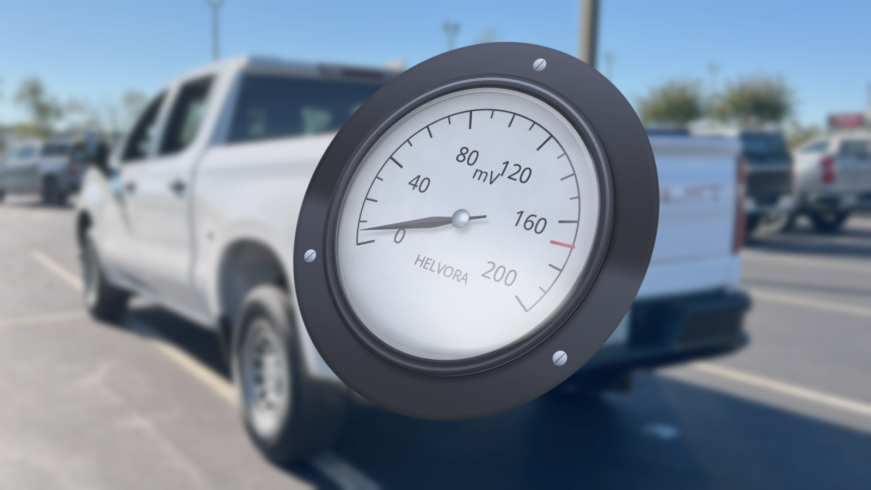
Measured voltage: 5 mV
